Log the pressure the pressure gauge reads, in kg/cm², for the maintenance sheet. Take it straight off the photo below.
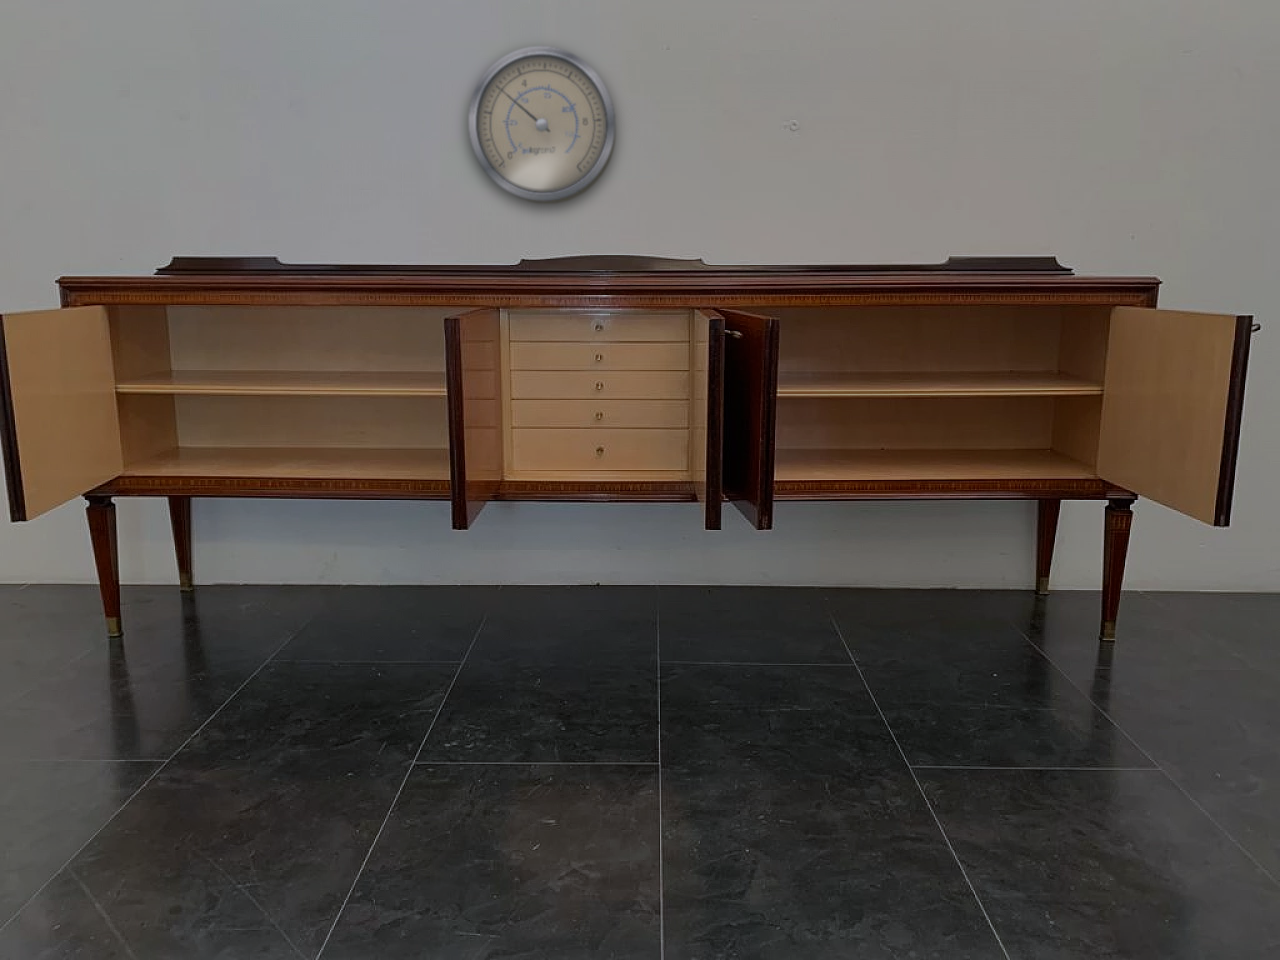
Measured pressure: 3 kg/cm²
